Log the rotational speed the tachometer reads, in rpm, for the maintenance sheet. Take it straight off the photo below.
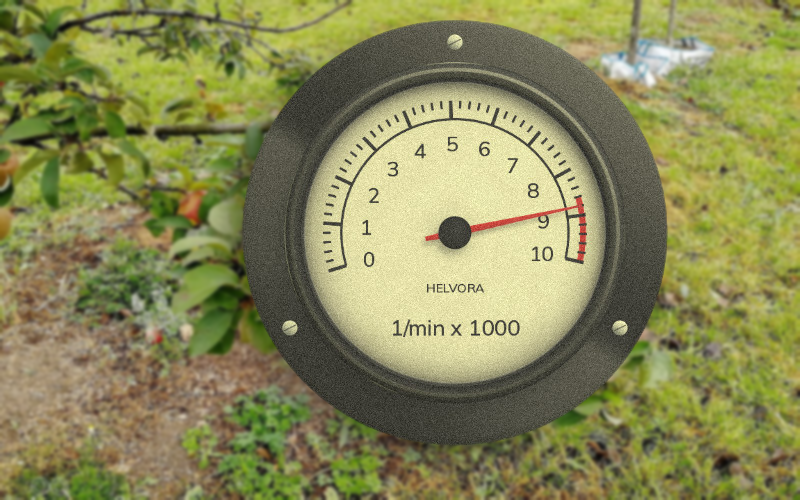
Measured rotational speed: 8800 rpm
